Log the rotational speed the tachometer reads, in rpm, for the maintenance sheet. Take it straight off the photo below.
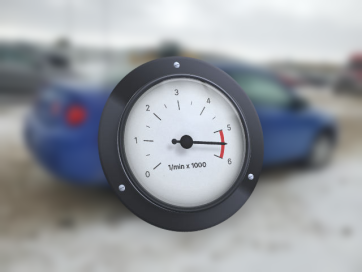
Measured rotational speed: 5500 rpm
